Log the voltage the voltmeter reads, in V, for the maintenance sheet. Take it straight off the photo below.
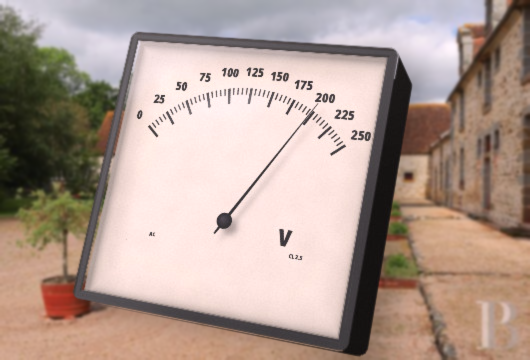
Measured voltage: 200 V
